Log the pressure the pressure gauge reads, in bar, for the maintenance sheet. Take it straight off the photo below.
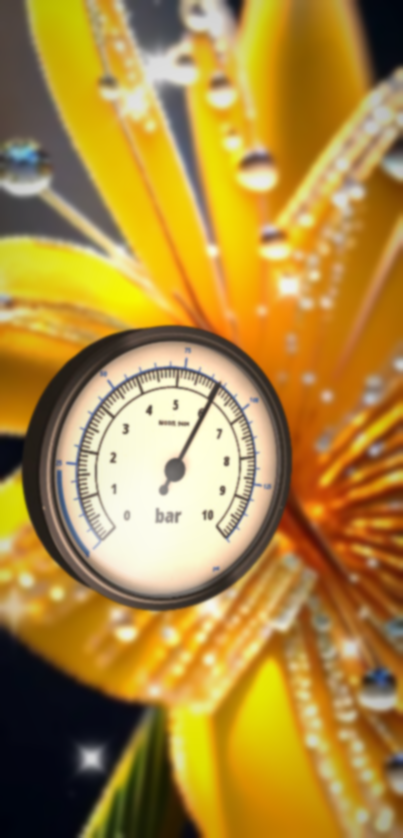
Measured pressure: 6 bar
